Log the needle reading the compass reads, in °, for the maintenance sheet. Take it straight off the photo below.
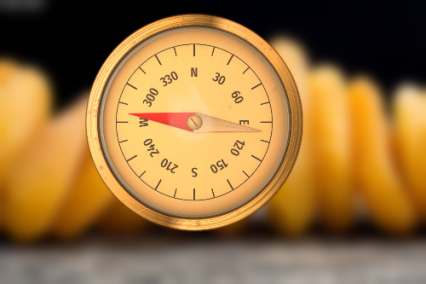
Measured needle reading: 277.5 °
